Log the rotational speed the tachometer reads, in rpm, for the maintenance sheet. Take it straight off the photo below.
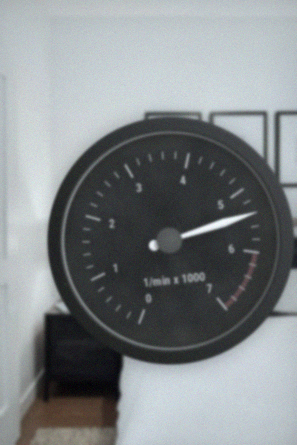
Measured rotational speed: 5400 rpm
